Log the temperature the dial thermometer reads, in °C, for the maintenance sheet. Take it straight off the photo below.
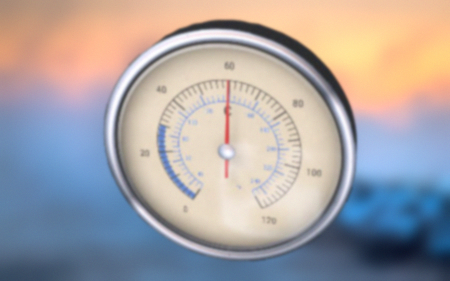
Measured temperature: 60 °C
